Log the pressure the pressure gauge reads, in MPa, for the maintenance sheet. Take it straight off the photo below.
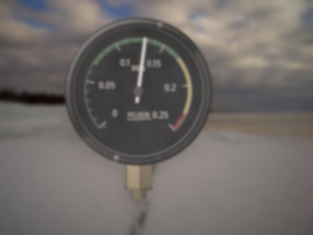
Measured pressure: 0.13 MPa
